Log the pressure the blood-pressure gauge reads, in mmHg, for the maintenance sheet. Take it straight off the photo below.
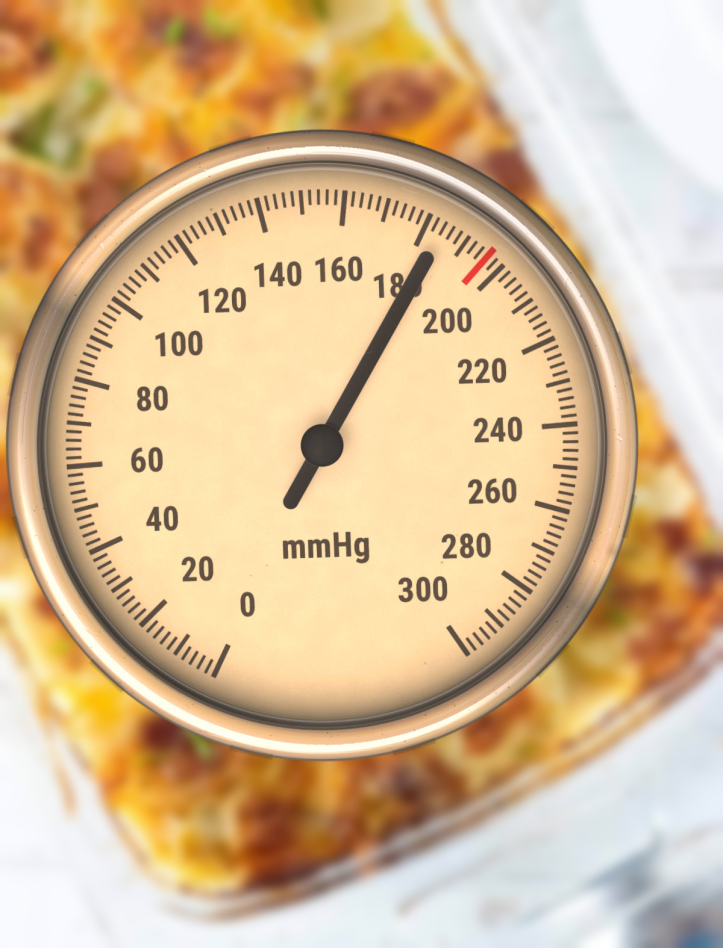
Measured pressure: 184 mmHg
